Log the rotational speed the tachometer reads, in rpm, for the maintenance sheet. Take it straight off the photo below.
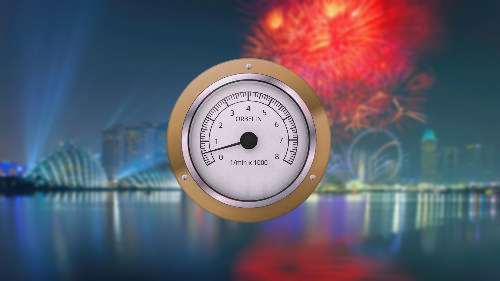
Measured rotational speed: 500 rpm
